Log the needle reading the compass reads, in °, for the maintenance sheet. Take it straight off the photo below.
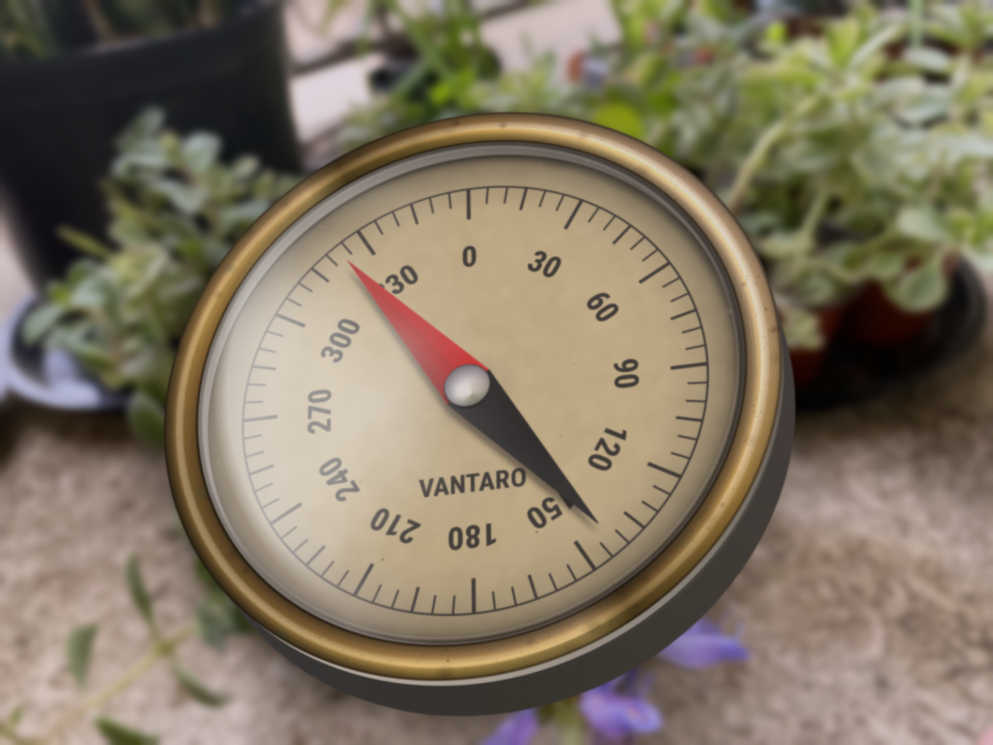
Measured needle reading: 322.5 °
